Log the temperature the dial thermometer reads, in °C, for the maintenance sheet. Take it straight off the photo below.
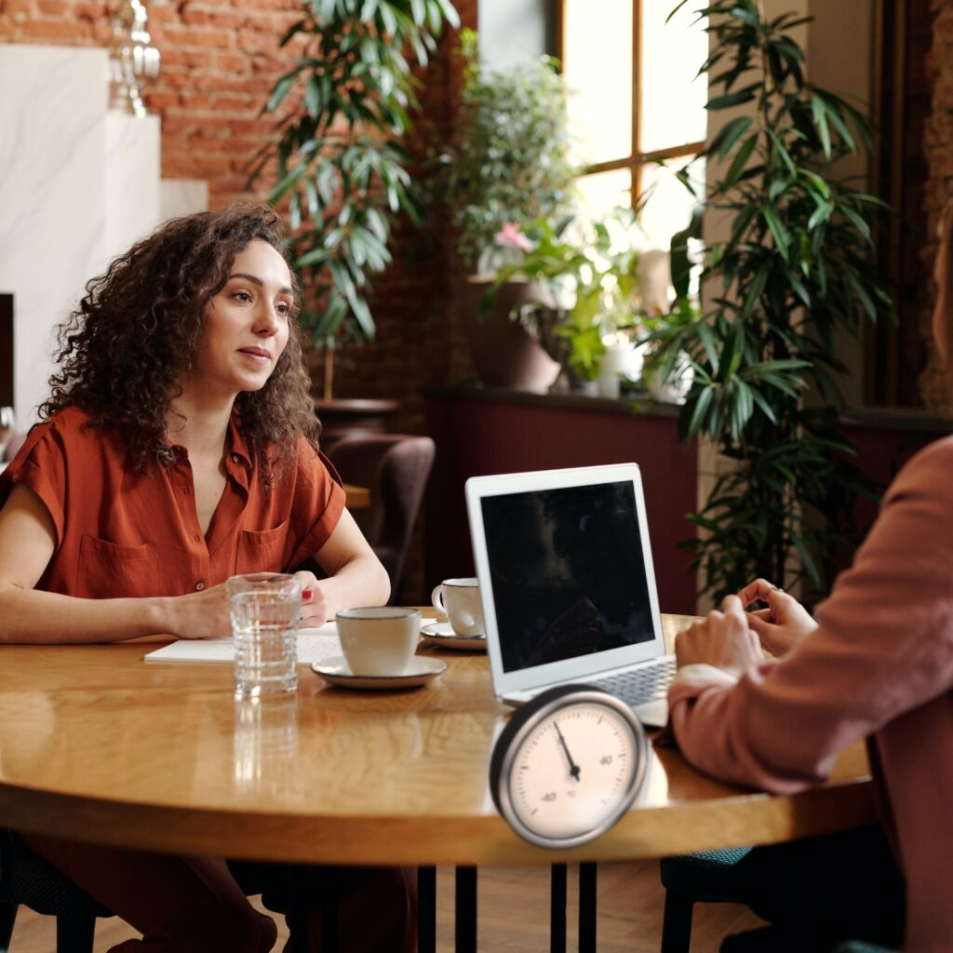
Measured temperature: 0 °C
